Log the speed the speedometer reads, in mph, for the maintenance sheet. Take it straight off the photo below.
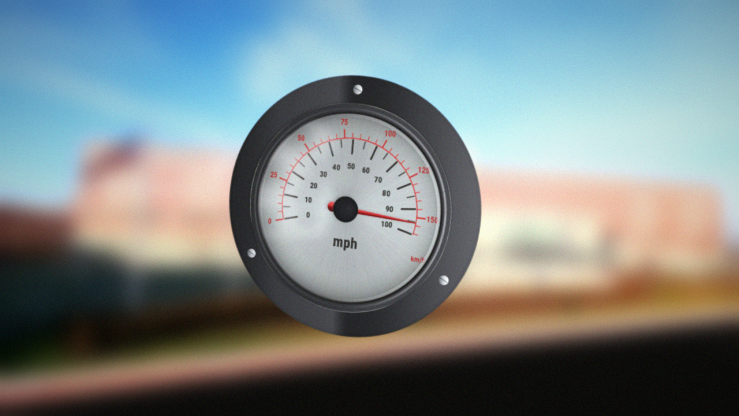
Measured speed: 95 mph
